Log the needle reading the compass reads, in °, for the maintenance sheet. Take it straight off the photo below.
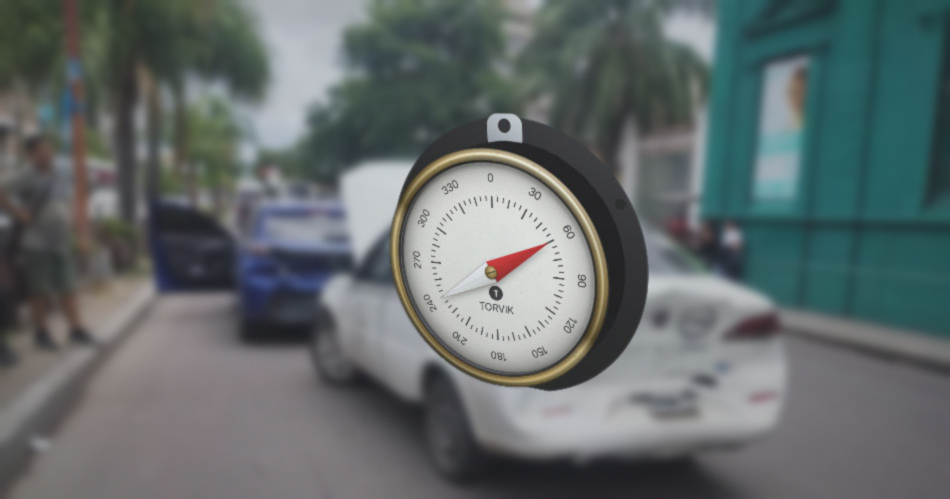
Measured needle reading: 60 °
